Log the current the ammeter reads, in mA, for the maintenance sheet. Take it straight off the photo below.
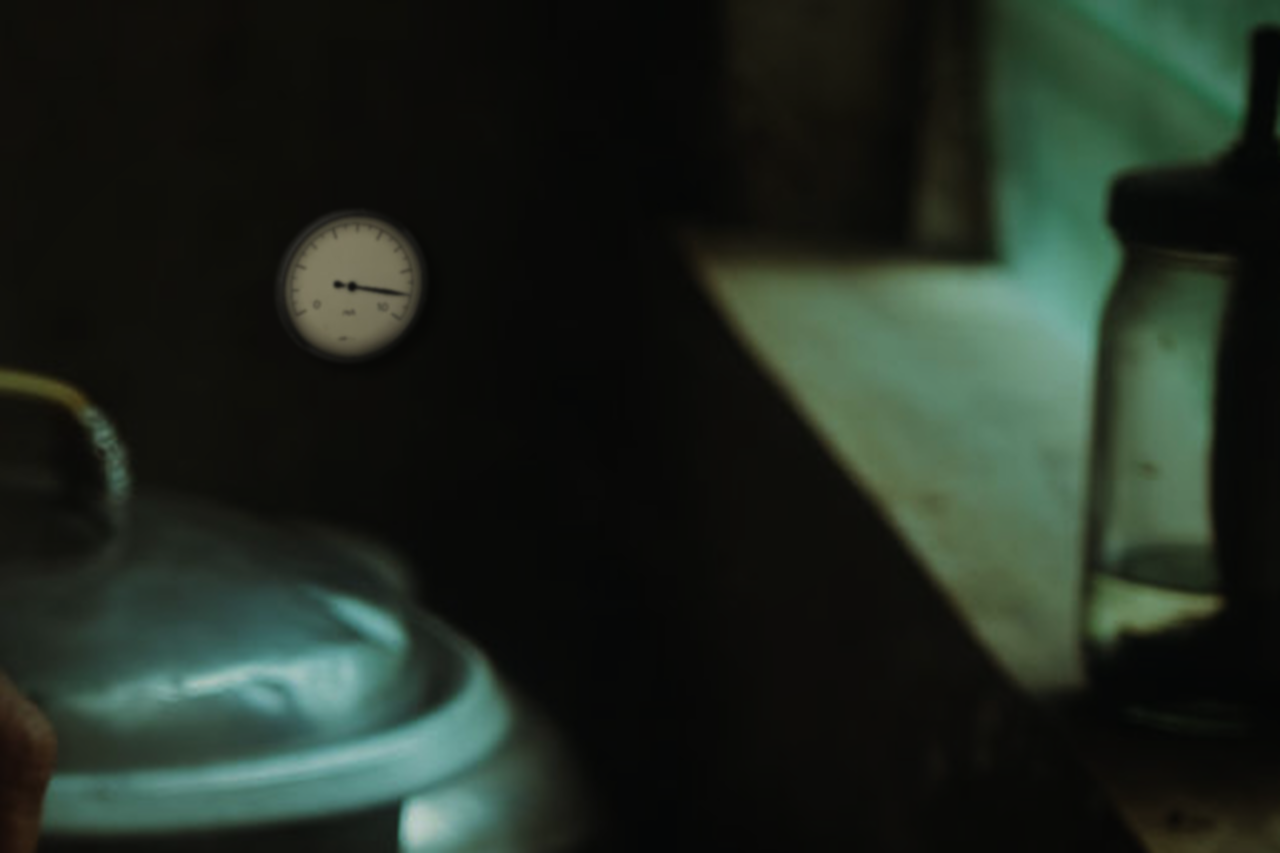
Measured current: 9 mA
